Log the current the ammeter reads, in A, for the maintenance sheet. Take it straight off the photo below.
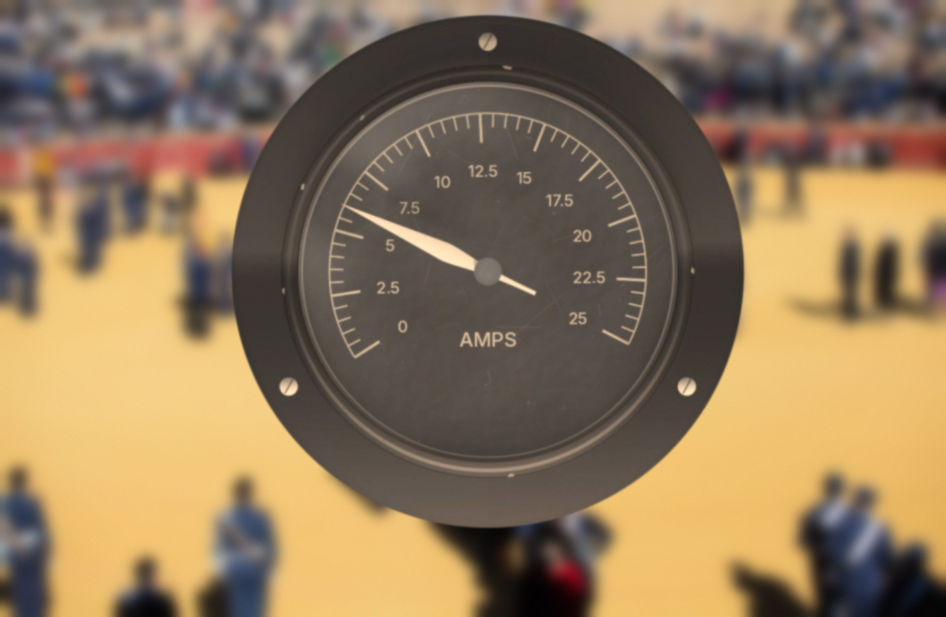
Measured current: 6 A
